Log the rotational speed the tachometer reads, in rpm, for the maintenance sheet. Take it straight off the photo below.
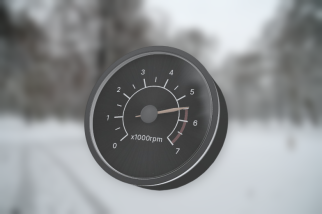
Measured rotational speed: 5500 rpm
